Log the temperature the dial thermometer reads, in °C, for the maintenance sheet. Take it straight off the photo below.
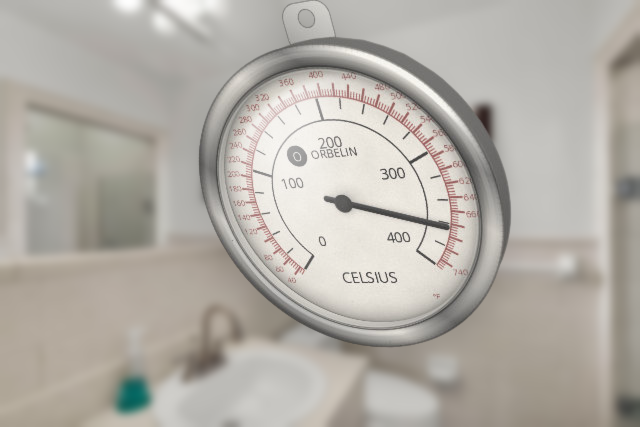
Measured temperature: 360 °C
